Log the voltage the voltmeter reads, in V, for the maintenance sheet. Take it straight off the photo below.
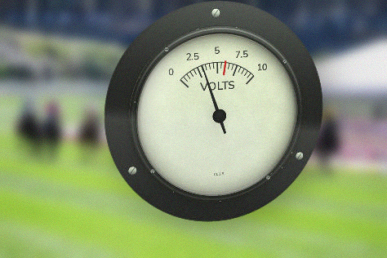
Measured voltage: 3 V
